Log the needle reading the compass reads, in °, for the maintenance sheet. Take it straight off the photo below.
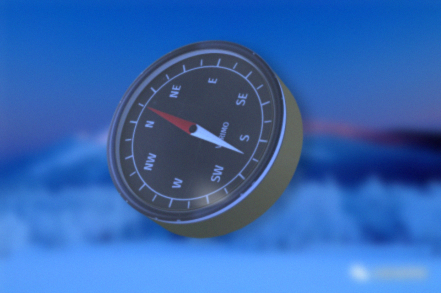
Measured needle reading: 15 °
